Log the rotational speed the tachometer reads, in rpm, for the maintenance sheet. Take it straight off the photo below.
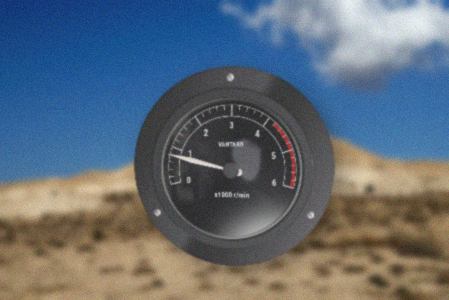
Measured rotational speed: 800 rpm
